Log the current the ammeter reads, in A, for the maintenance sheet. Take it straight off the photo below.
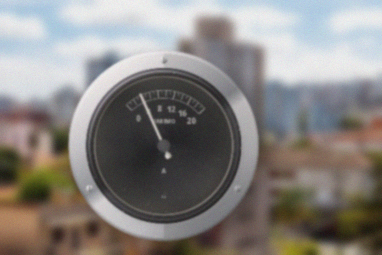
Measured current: 4 A
